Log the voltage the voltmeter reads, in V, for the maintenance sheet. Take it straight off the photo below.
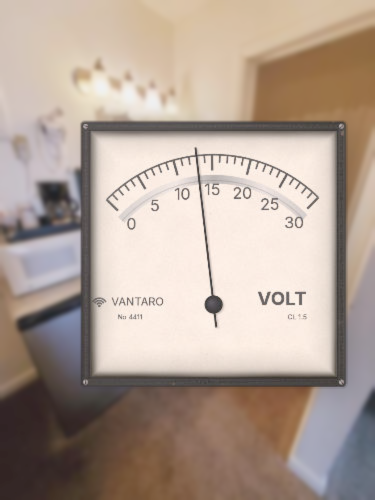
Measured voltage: 13 V
